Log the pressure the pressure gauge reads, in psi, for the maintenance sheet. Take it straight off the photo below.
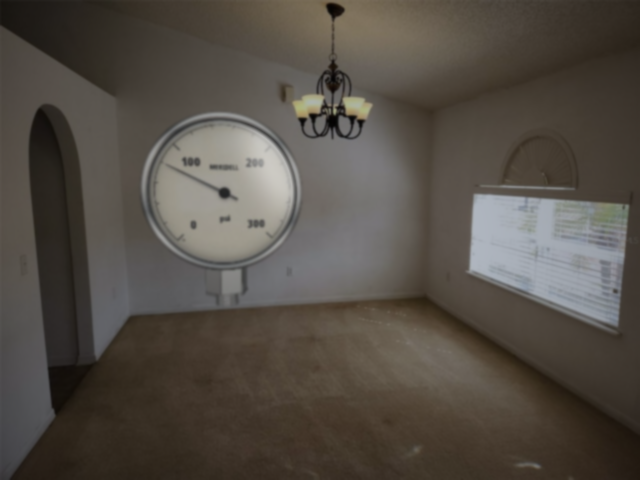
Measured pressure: 80 psi
